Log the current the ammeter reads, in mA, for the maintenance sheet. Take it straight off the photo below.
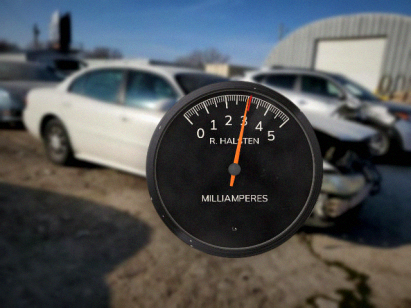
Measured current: 3 mA
